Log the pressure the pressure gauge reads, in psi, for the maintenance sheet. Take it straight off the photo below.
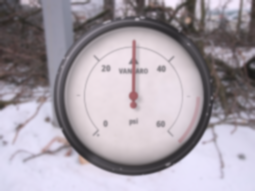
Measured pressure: 30 psi
